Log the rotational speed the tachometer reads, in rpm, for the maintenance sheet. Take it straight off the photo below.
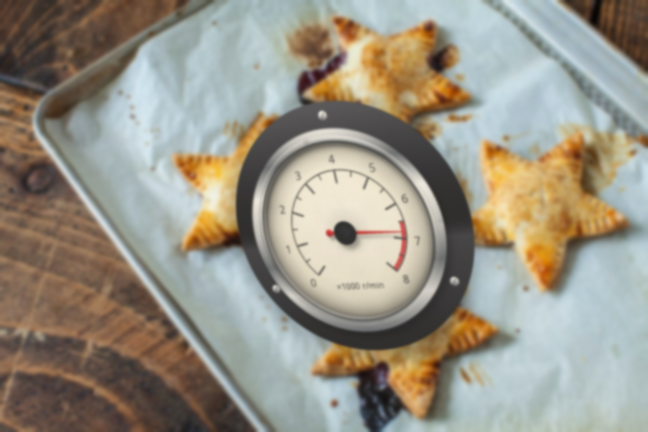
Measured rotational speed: 6750 rpm
